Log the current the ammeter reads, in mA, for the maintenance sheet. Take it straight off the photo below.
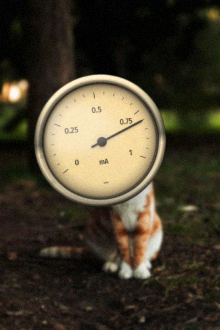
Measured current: 0.8 mA
